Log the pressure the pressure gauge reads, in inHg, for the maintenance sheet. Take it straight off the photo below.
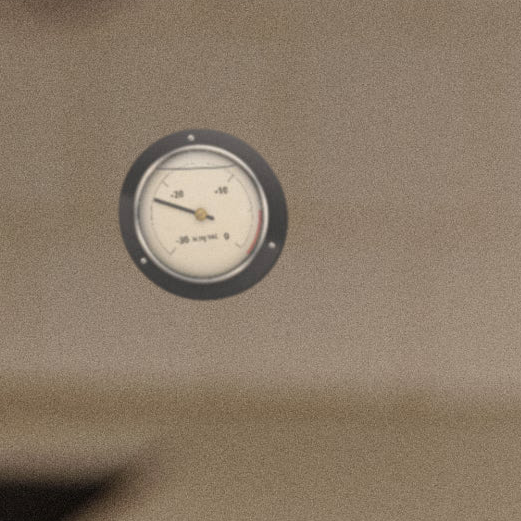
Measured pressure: -22.5 inHg
